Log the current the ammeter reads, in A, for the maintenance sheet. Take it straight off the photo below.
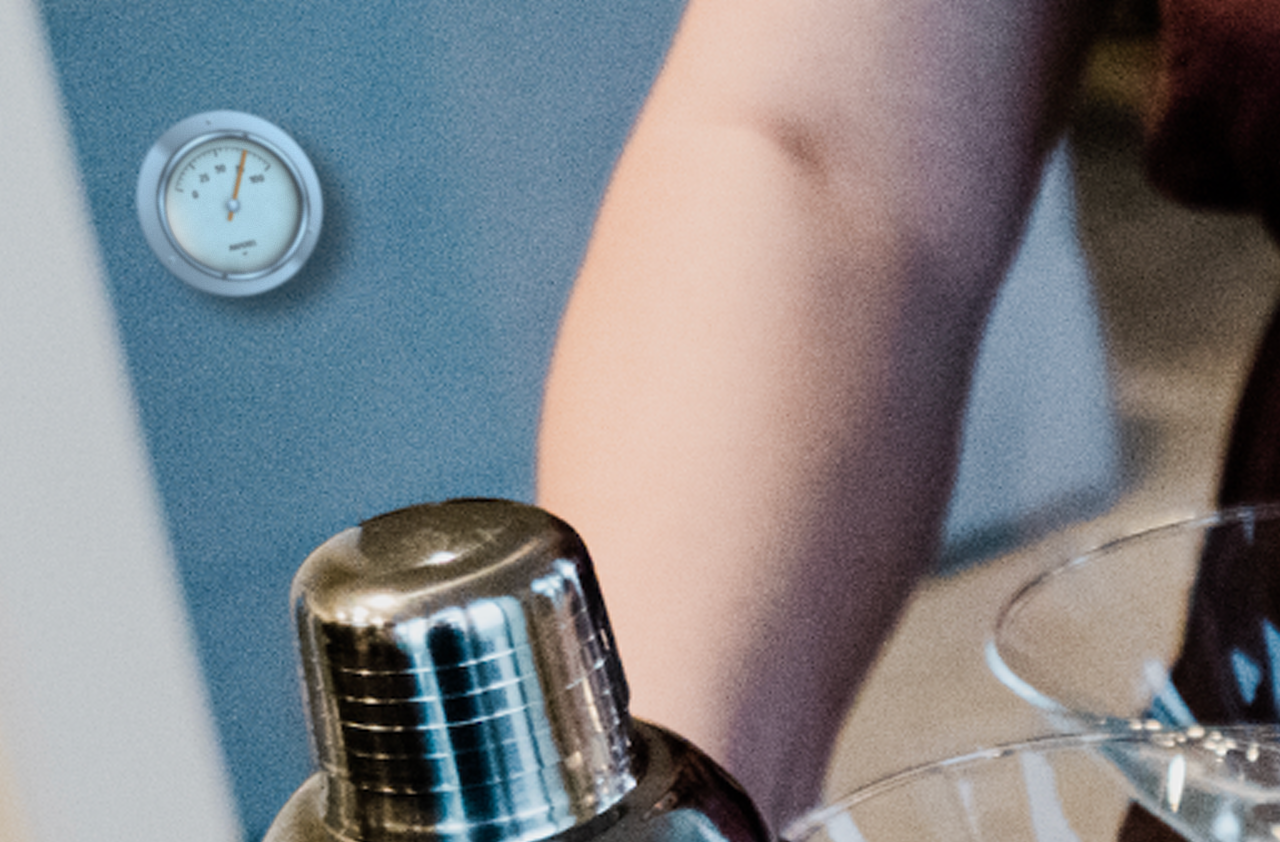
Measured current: 75 A
